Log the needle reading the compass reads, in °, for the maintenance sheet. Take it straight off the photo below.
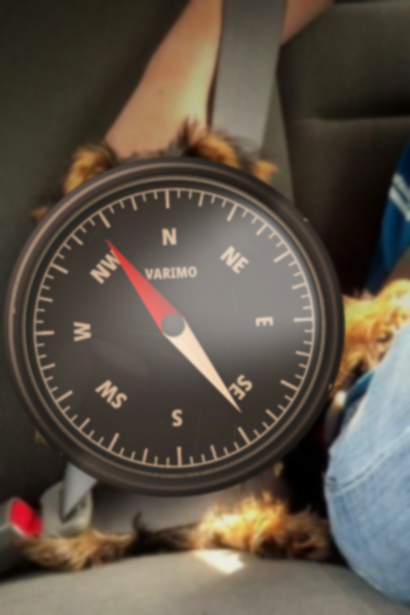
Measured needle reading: 325 °
